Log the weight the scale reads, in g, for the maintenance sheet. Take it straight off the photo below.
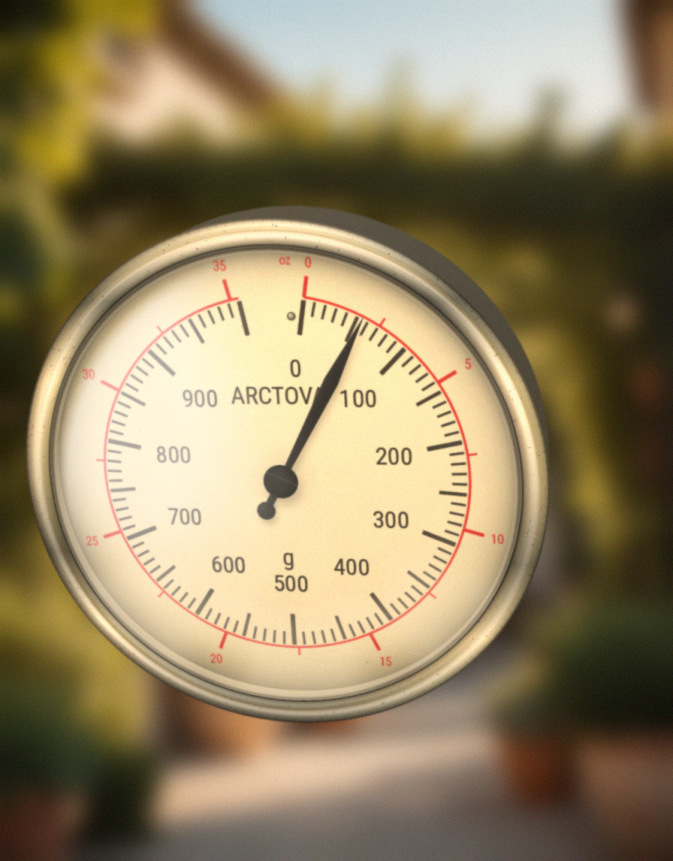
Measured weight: 55 g
